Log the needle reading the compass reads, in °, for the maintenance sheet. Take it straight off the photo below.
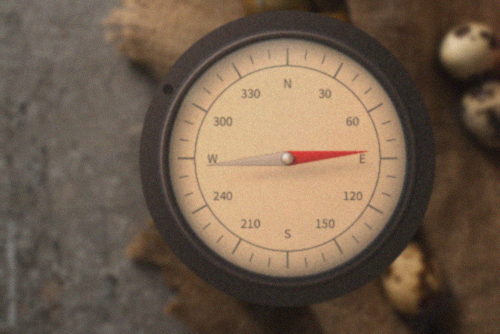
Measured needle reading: 85 °
